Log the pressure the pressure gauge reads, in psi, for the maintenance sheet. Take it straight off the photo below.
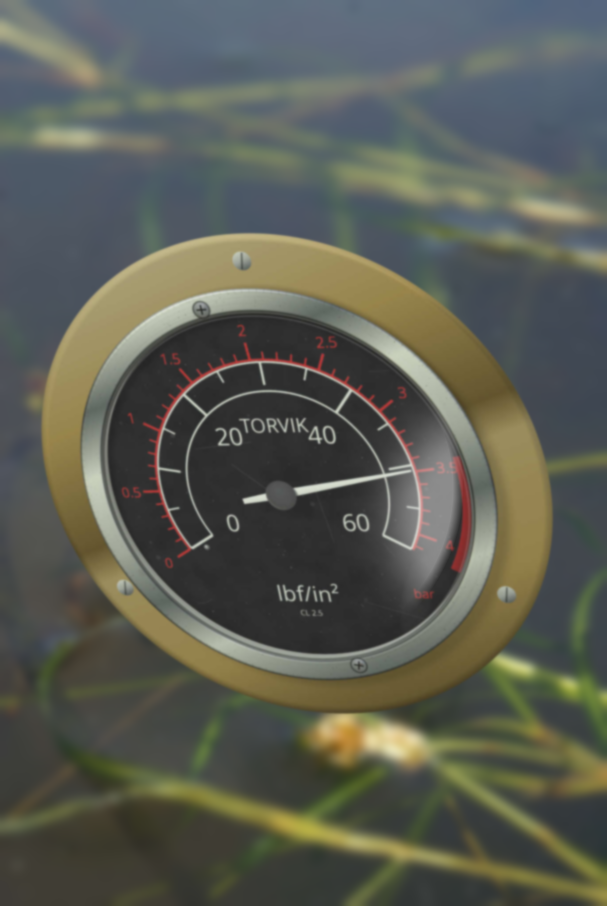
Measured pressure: 50 psi
